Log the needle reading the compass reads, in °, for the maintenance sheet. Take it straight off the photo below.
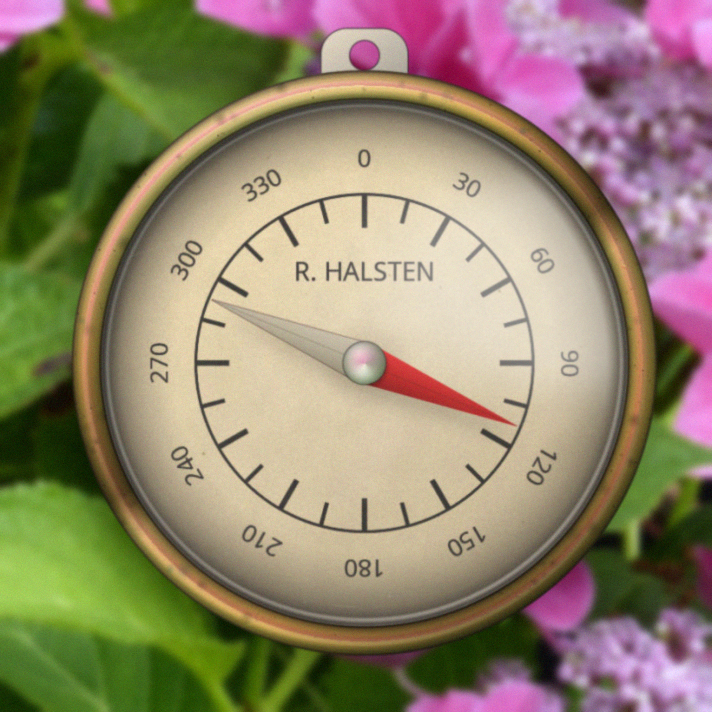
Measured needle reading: 112.5 °
